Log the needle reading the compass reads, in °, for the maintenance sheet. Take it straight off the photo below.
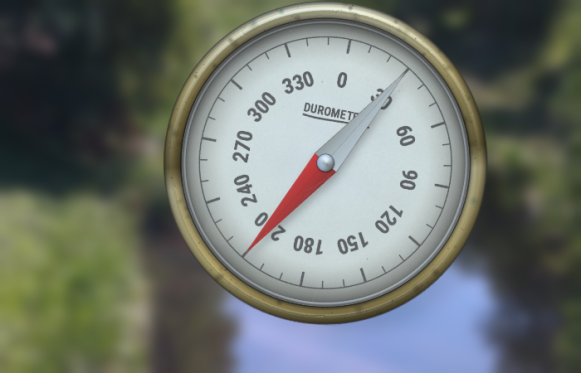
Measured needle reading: 210 °
